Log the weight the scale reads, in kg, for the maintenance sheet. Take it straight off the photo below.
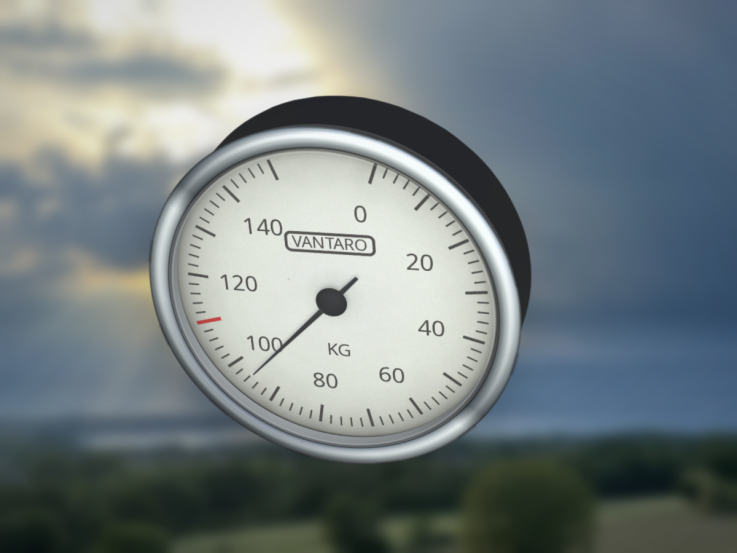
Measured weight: 96 kg
